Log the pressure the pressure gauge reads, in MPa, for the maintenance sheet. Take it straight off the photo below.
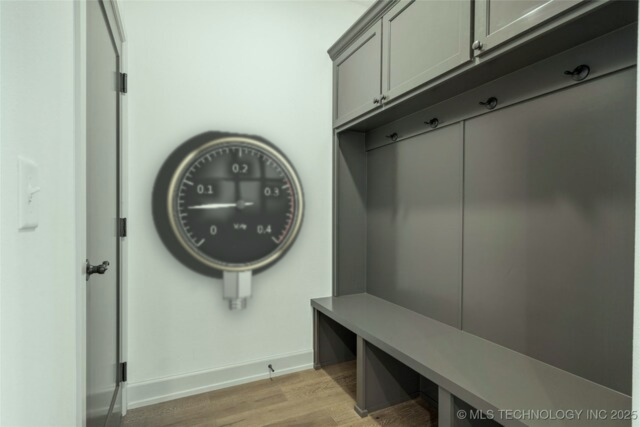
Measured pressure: 0.06 MPa
